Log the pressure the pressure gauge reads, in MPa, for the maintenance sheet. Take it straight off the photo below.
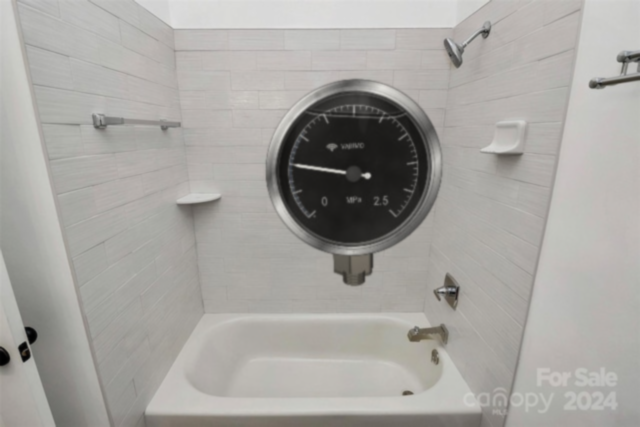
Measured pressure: 0.5 MPa
